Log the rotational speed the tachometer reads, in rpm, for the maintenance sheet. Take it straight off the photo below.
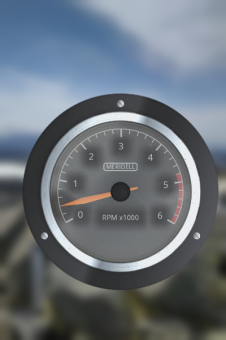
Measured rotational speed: 400 rpm
